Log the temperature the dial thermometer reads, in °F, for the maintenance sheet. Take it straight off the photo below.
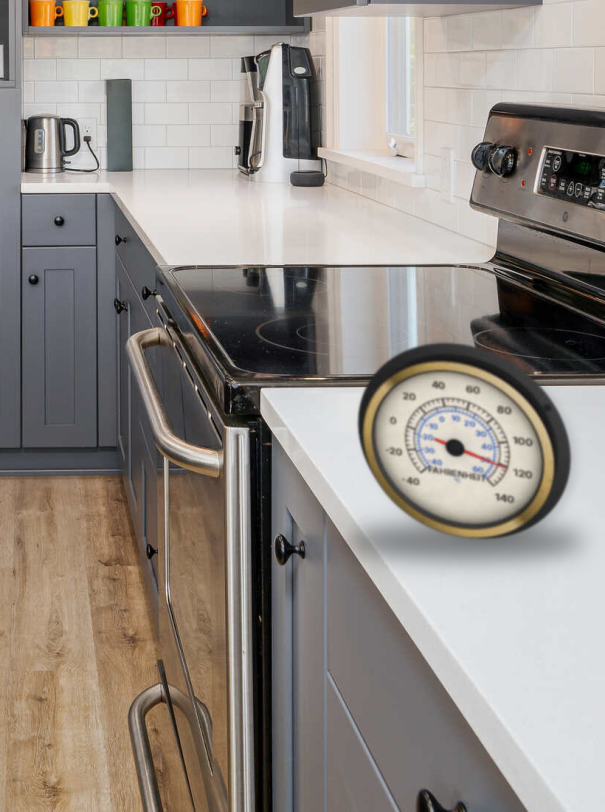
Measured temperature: 120 °F
